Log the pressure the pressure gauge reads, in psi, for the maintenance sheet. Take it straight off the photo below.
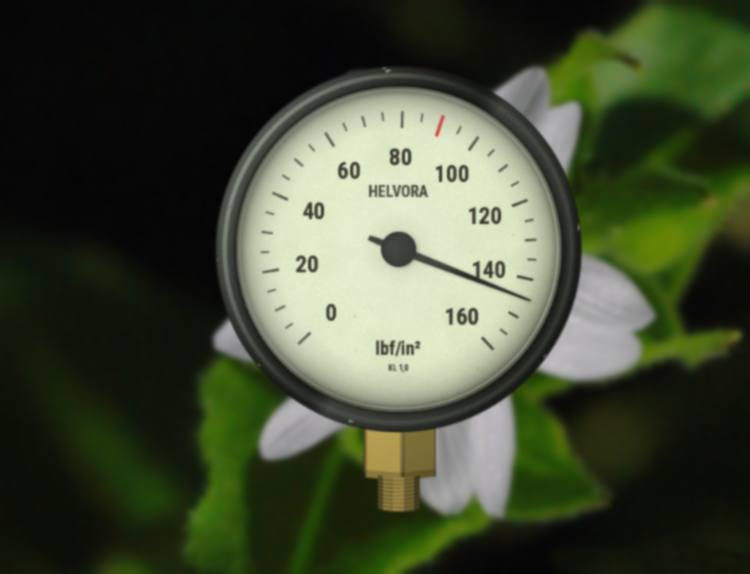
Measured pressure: 145 psi
